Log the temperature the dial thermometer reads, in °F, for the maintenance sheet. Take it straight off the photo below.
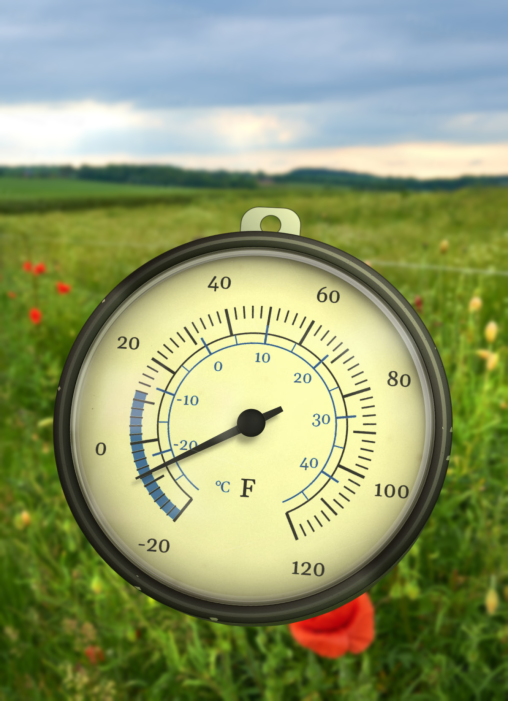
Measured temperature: -8 °F
